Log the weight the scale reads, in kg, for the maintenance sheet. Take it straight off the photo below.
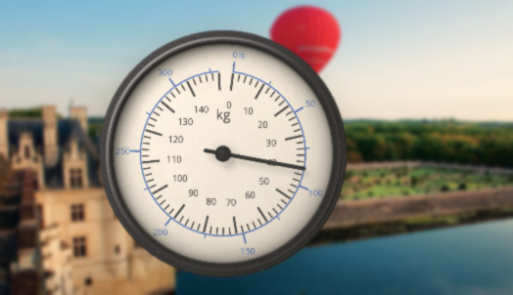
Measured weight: 40 kg
